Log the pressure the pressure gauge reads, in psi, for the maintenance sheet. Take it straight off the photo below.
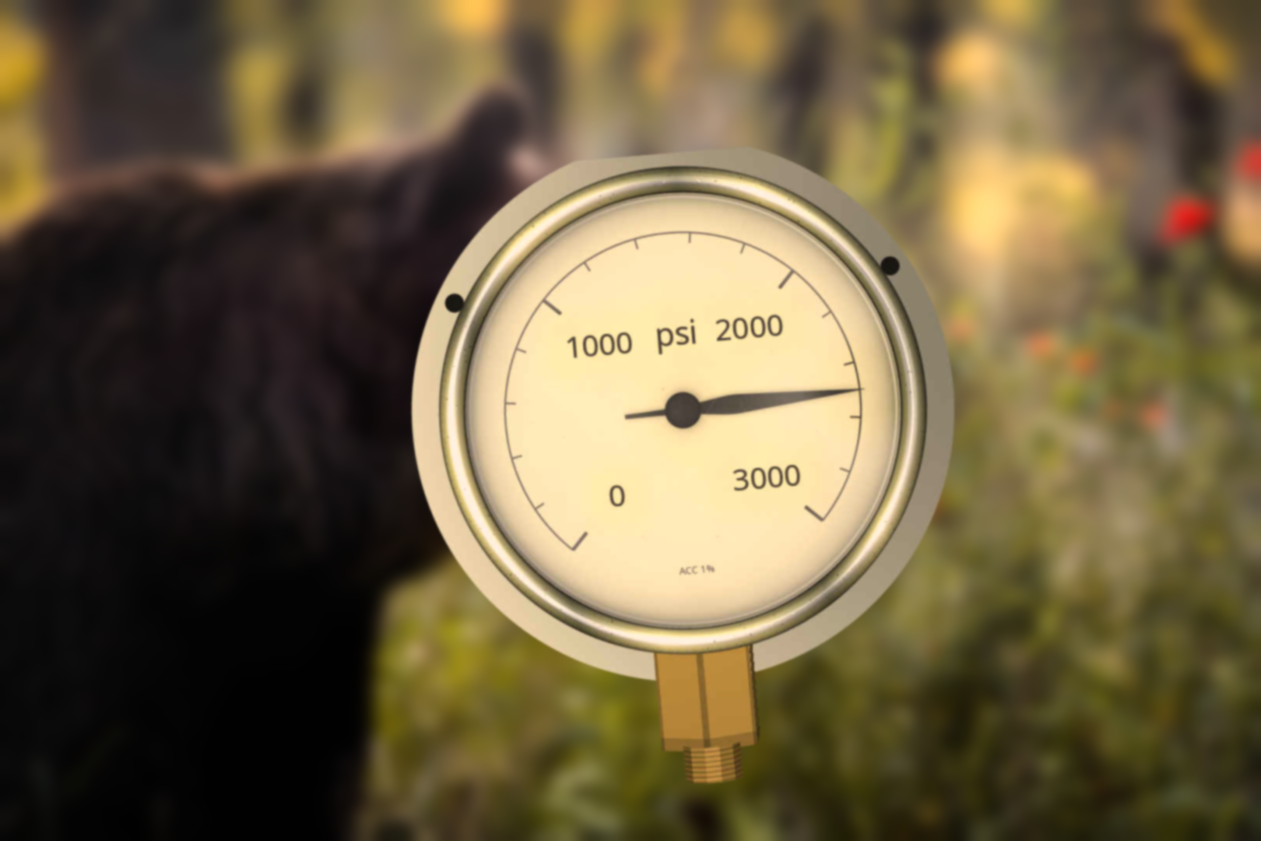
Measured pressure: 2500 psi
